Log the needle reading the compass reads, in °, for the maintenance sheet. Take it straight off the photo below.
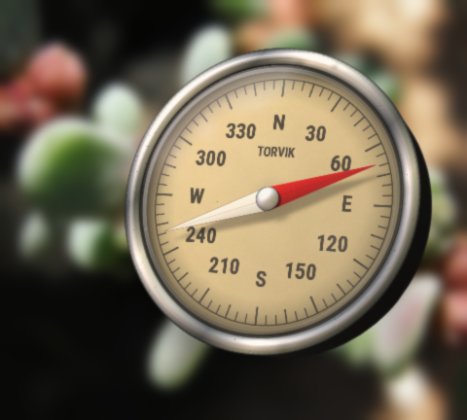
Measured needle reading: 70 °
